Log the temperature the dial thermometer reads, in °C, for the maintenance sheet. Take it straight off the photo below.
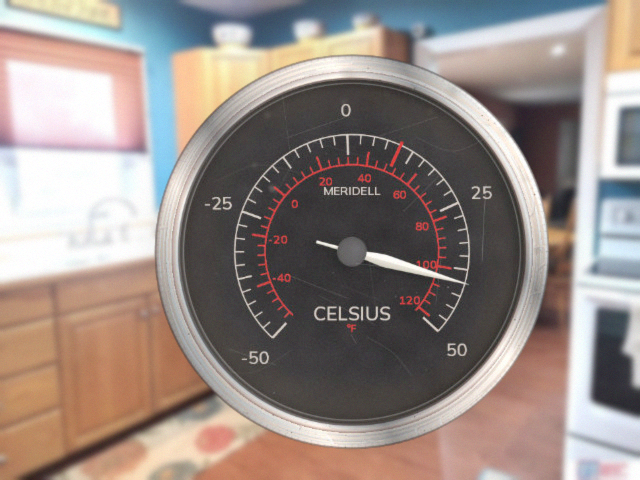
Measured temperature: 40 °C
